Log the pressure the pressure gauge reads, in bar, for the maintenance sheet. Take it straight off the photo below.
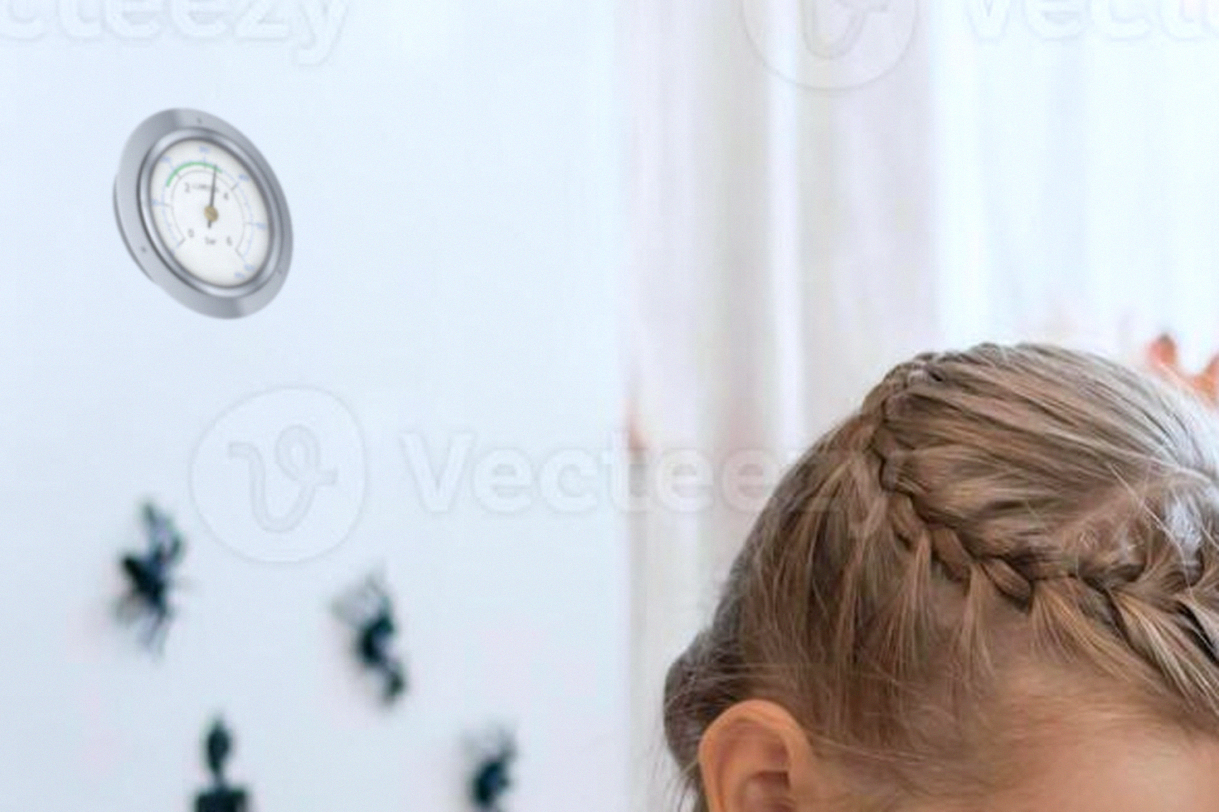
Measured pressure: 3.25 bar
